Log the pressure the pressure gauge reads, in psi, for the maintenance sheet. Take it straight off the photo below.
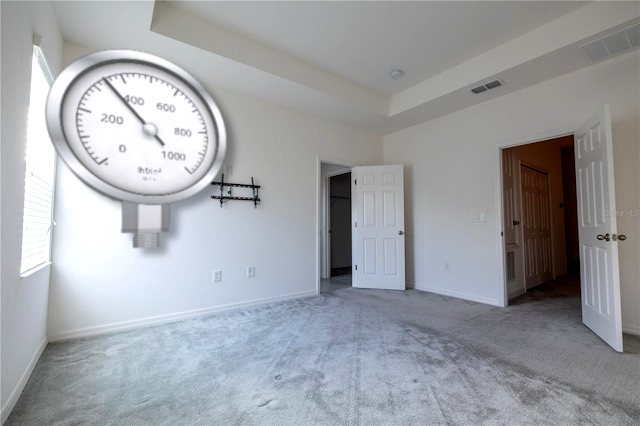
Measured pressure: 340 psi
